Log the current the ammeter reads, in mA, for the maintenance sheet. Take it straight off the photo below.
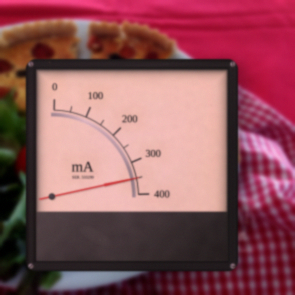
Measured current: 350 mA
